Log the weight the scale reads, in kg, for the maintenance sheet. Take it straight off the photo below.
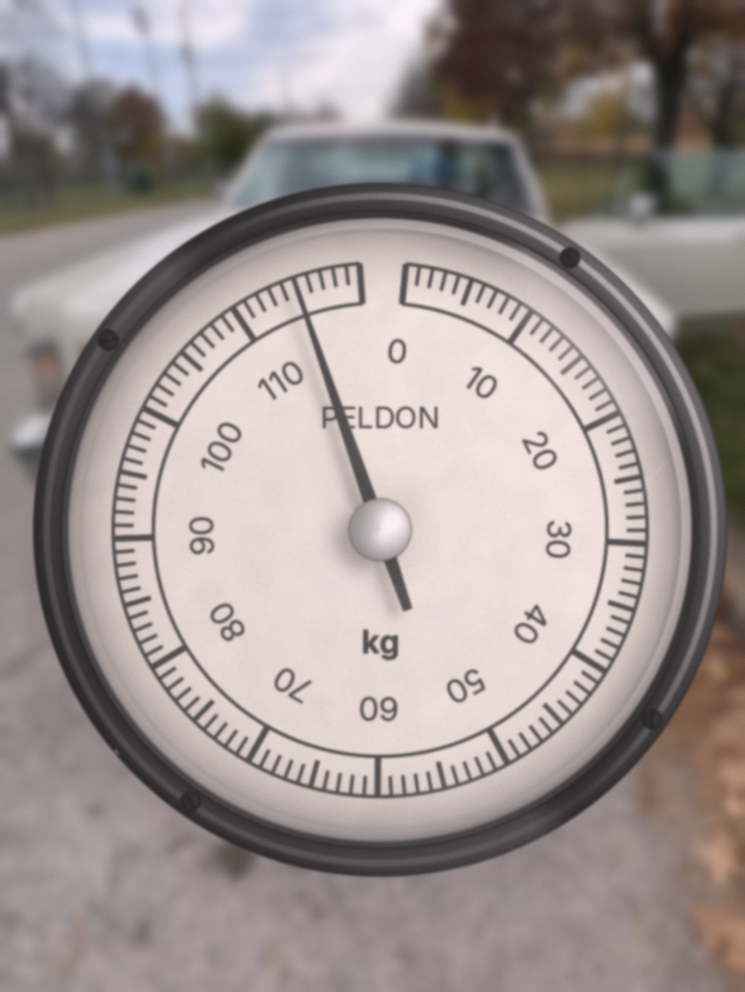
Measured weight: 115 kg
